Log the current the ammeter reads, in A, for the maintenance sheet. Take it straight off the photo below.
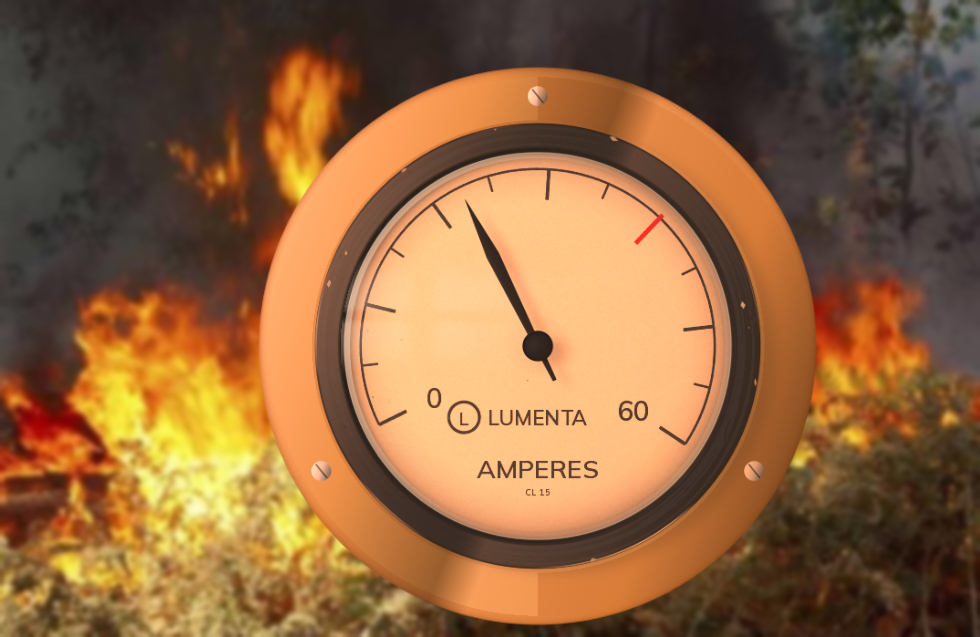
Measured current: 22.5 A
